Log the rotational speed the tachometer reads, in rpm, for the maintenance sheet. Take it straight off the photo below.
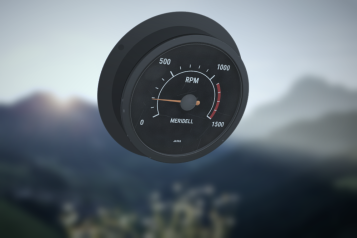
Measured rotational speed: 200 rpm
